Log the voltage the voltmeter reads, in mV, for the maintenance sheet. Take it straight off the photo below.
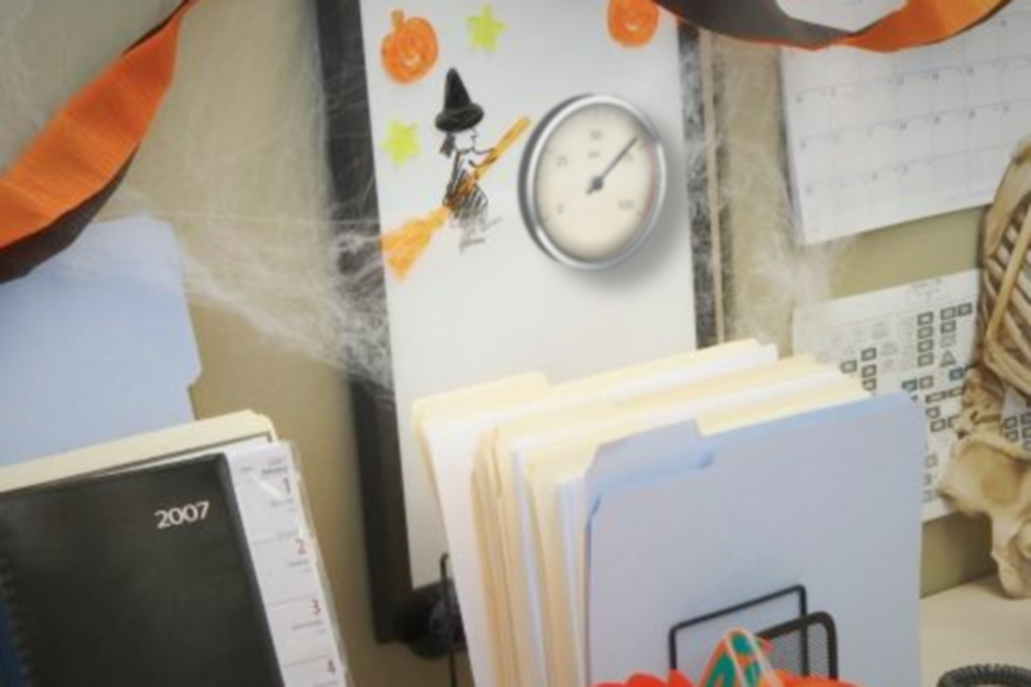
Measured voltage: 70 mV
